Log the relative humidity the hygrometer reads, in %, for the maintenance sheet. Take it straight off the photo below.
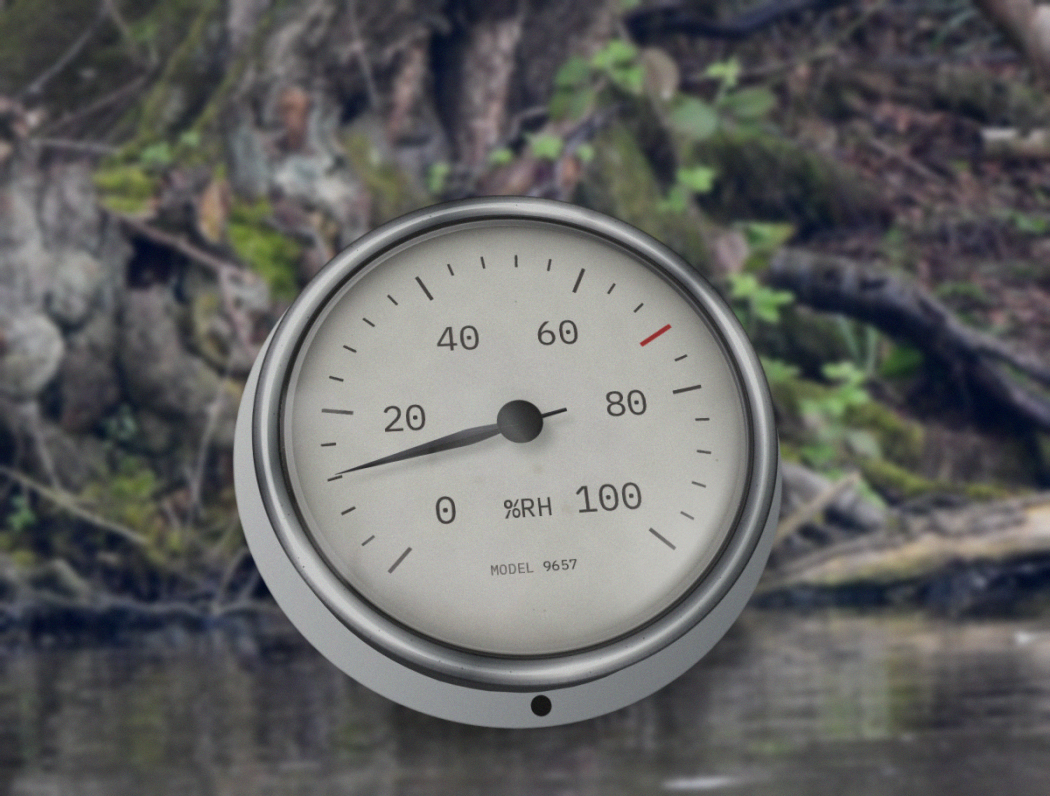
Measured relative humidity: 12 %
